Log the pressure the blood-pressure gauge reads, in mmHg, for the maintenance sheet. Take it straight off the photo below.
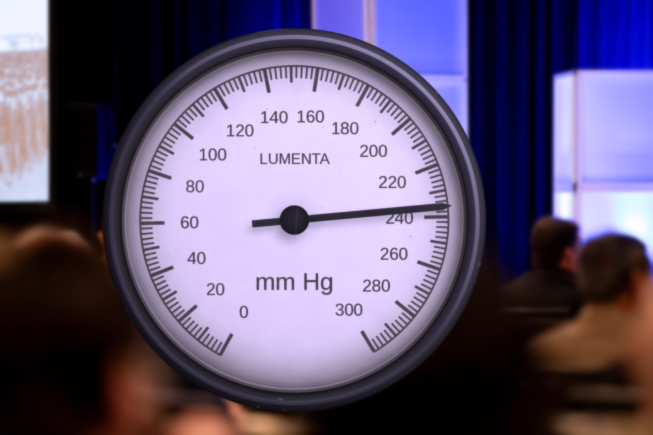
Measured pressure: 236 mmHg
